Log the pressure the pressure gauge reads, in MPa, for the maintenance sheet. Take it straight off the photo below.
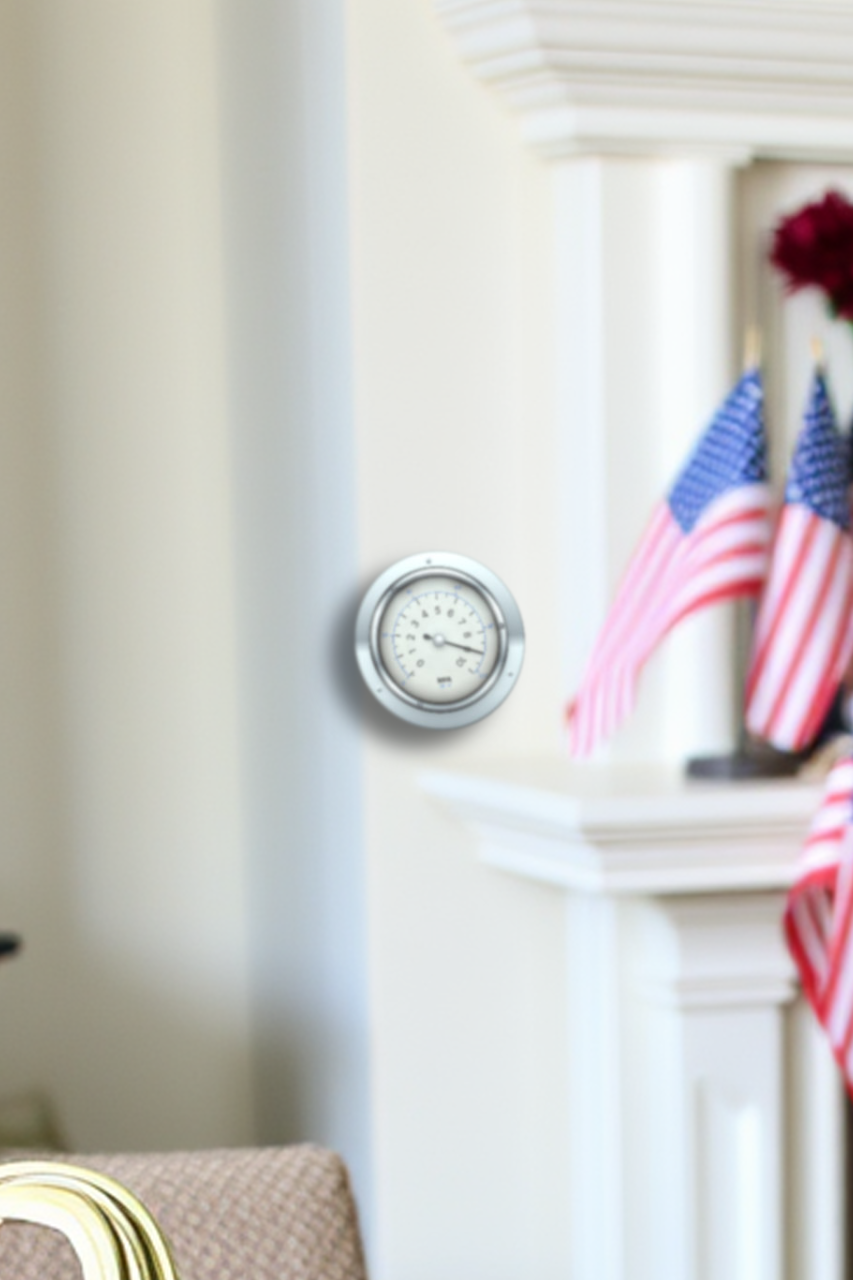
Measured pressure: 9 MPa
